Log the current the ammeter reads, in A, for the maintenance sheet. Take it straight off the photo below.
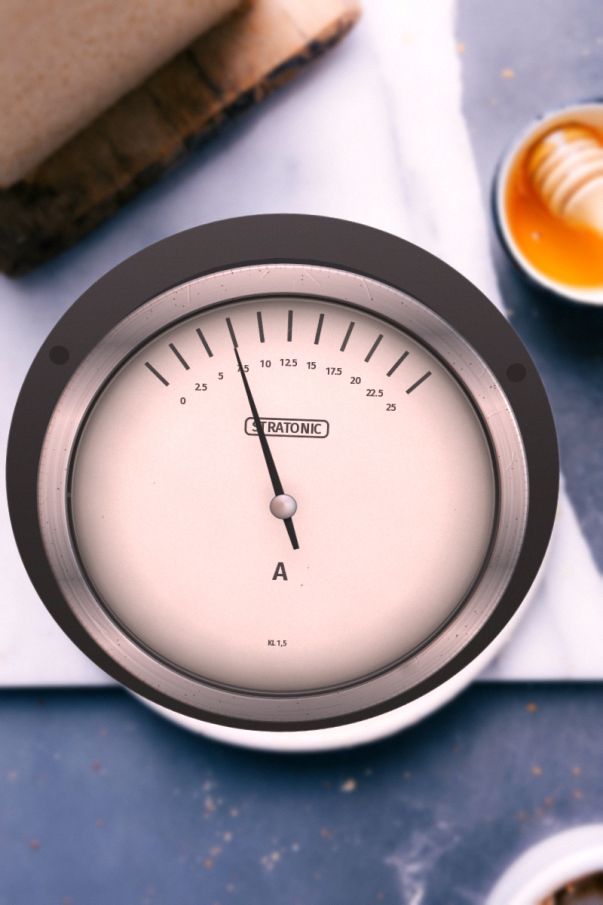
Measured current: 7.5 A
